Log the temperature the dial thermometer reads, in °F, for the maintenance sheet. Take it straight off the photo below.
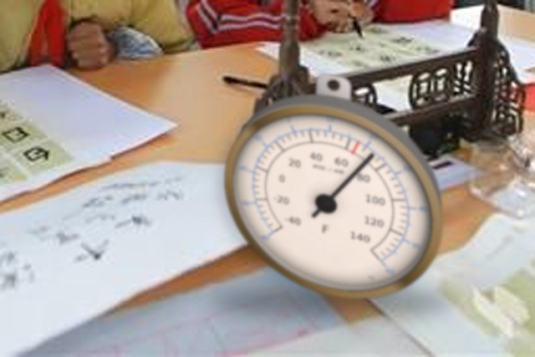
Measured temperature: 72 °F
